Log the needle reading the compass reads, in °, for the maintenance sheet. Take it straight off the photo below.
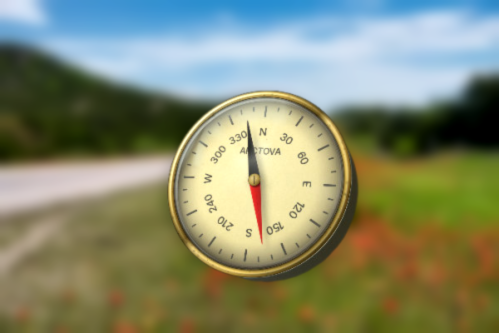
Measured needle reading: 165 °
